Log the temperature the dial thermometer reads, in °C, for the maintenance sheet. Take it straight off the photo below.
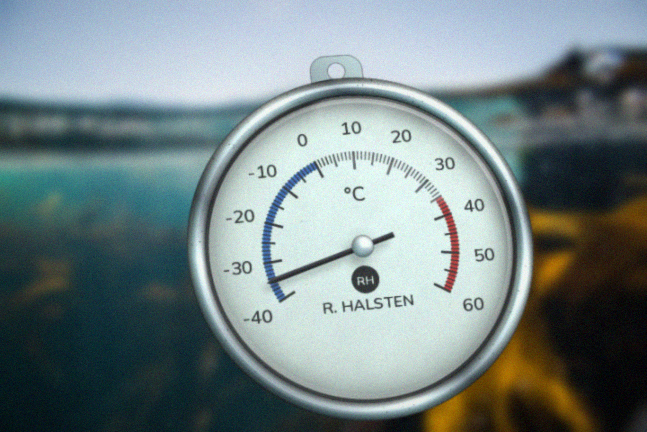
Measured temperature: -35 °C
